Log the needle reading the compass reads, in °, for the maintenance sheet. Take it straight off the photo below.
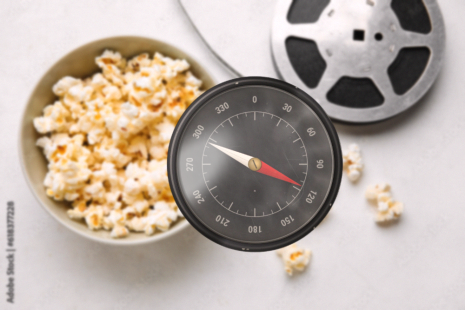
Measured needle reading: 115 °
